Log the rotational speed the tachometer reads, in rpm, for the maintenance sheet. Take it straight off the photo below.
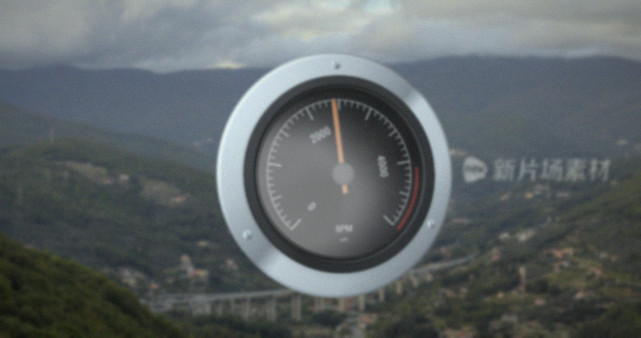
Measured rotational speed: 2400 rpm
